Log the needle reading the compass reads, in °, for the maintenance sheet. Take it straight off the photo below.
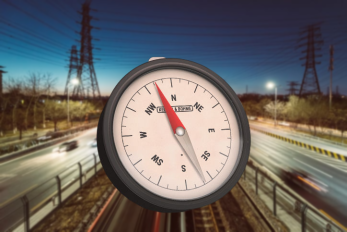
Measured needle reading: 340 °
